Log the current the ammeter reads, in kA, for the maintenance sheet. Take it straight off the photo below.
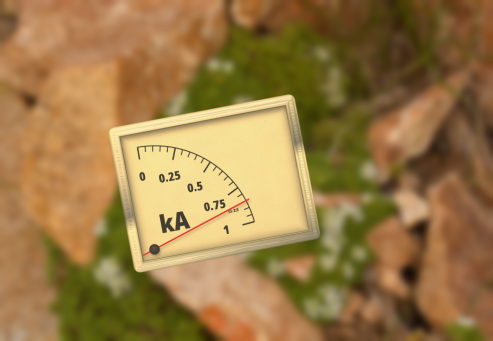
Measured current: 0.85 kA
